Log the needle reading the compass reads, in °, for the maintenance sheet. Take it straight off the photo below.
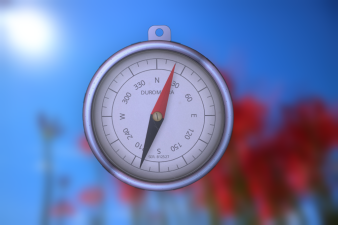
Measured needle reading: 20 °
